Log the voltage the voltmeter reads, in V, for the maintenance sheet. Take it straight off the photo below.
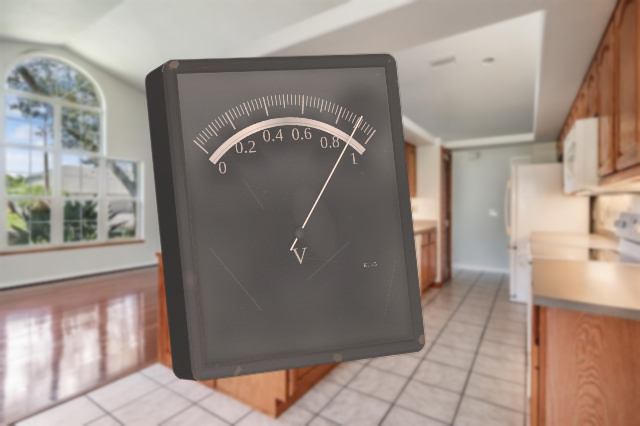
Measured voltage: 0.9 V
